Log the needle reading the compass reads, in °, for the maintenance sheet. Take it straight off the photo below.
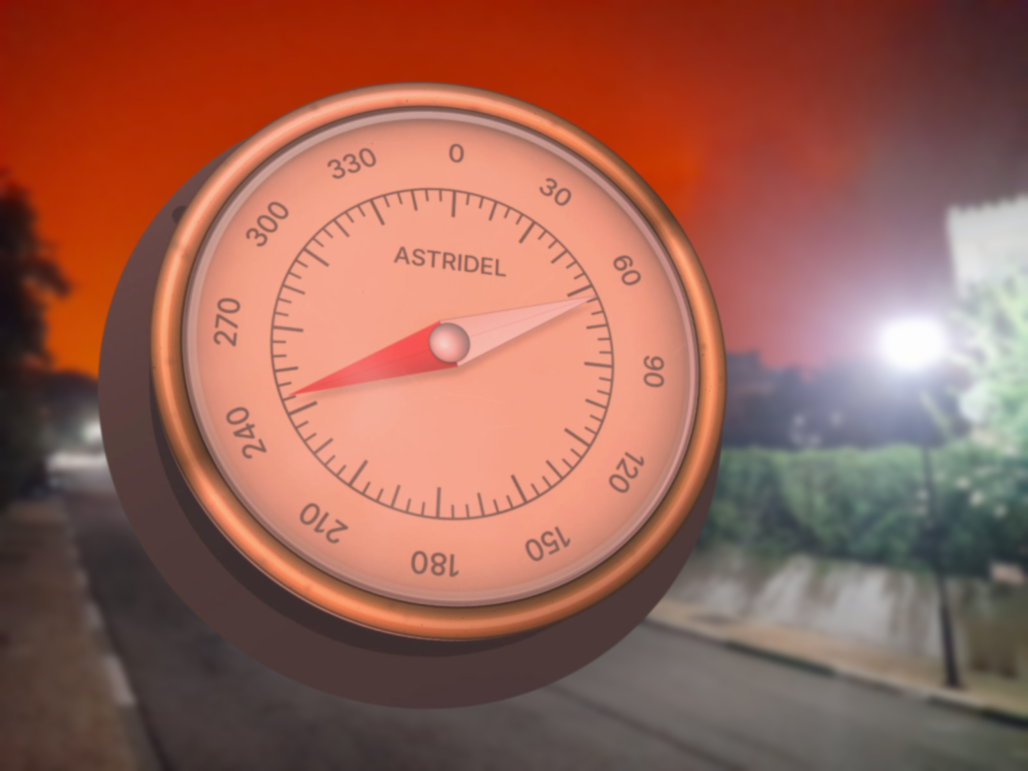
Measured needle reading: 245 °
